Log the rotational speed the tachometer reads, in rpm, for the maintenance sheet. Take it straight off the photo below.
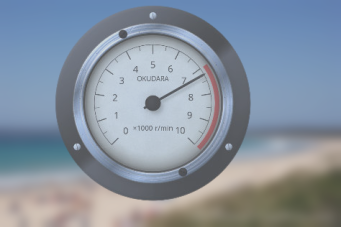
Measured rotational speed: 7250 rpm
